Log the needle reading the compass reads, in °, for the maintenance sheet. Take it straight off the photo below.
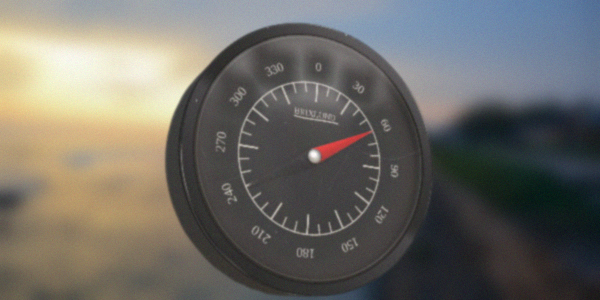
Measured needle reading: 60 °
